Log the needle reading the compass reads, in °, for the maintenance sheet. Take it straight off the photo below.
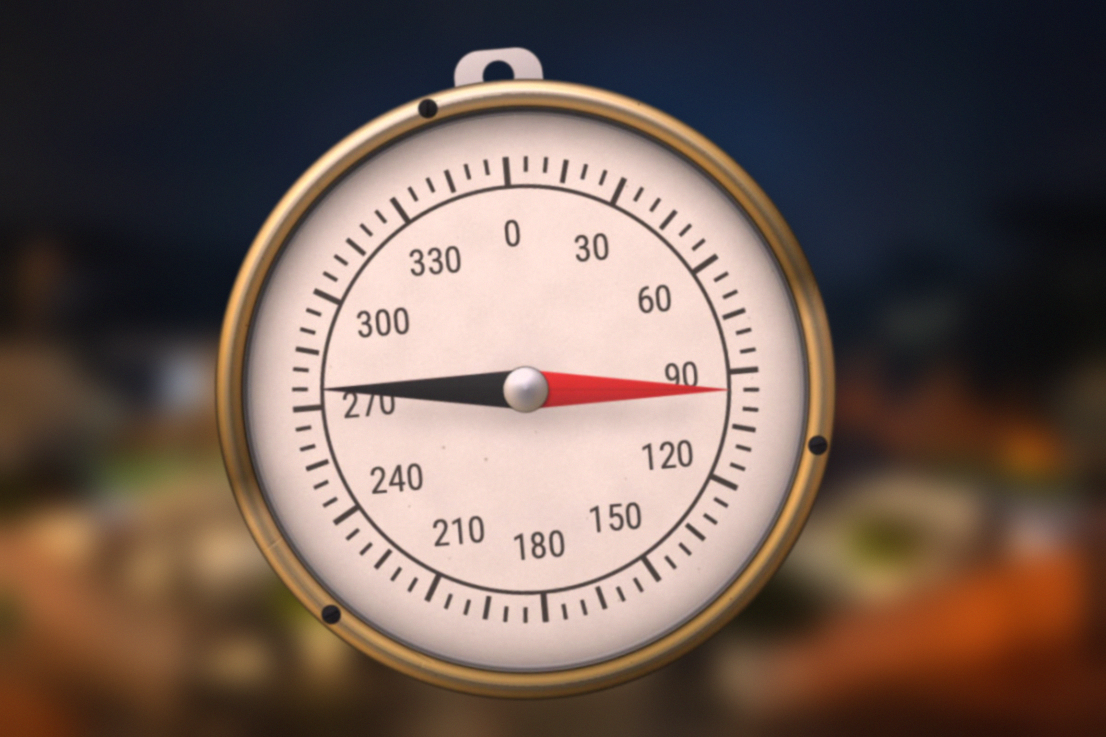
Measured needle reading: 95 °
